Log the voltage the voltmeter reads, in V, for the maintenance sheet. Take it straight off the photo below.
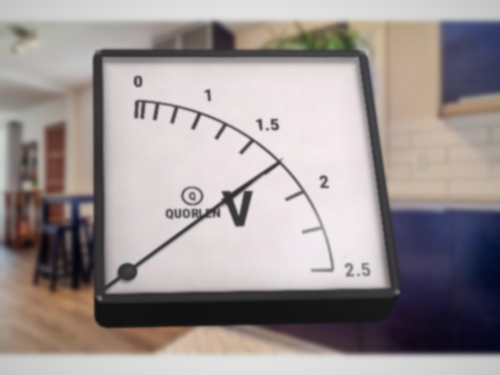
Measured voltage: 1.75 V
